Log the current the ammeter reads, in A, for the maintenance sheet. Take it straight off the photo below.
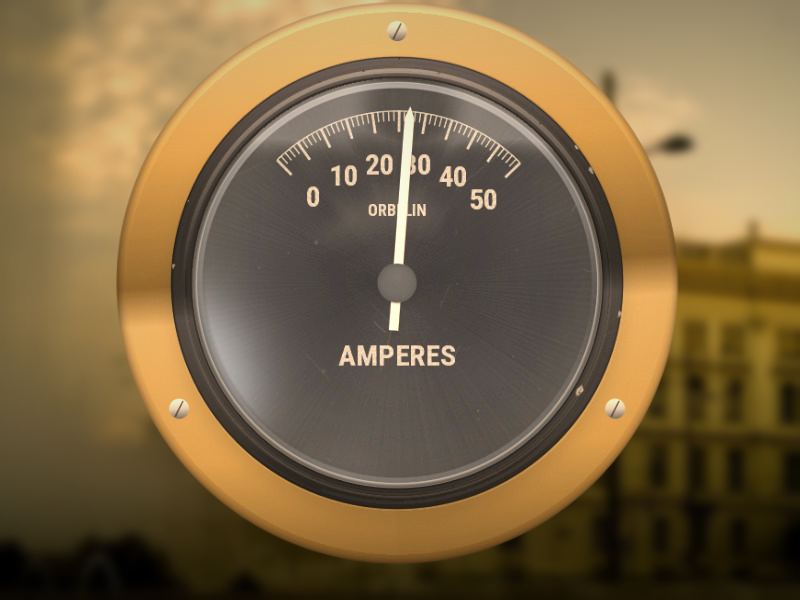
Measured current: 27 A
